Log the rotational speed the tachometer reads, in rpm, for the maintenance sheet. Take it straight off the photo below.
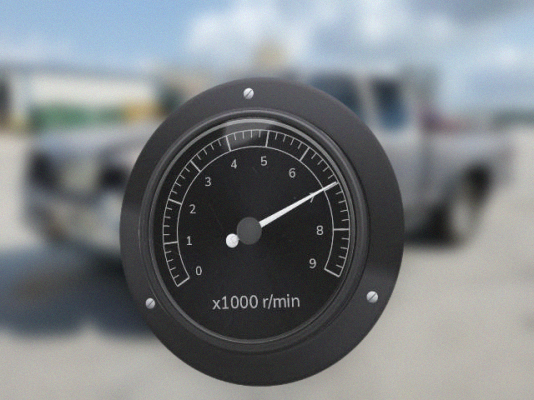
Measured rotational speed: 7000 rpm
